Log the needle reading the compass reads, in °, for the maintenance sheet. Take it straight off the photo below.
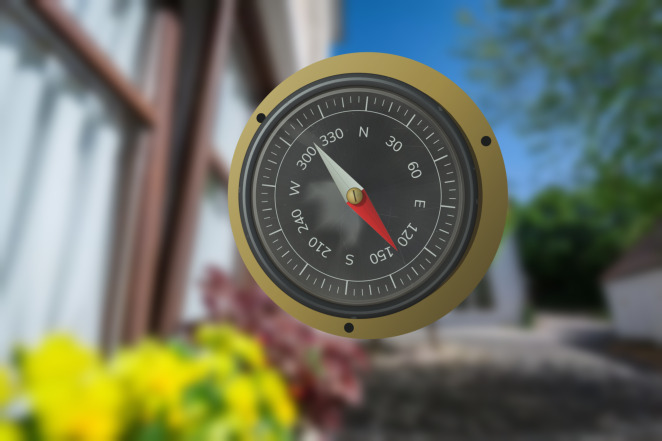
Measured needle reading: 135 °
